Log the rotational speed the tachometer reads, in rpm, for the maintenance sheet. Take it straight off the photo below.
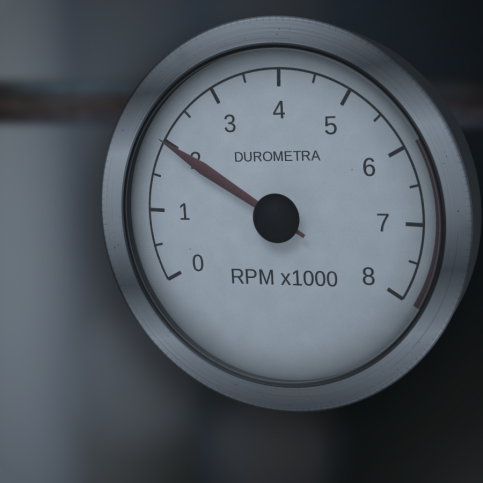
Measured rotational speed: 2000 rpm
